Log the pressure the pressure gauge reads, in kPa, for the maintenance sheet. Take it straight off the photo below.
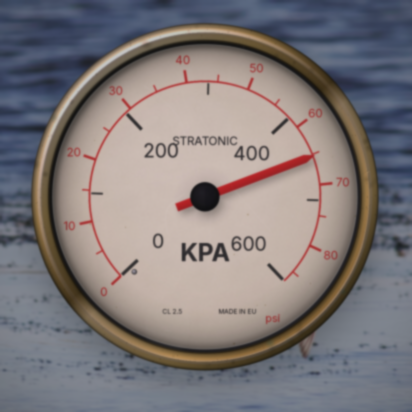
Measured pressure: 450 kPa
